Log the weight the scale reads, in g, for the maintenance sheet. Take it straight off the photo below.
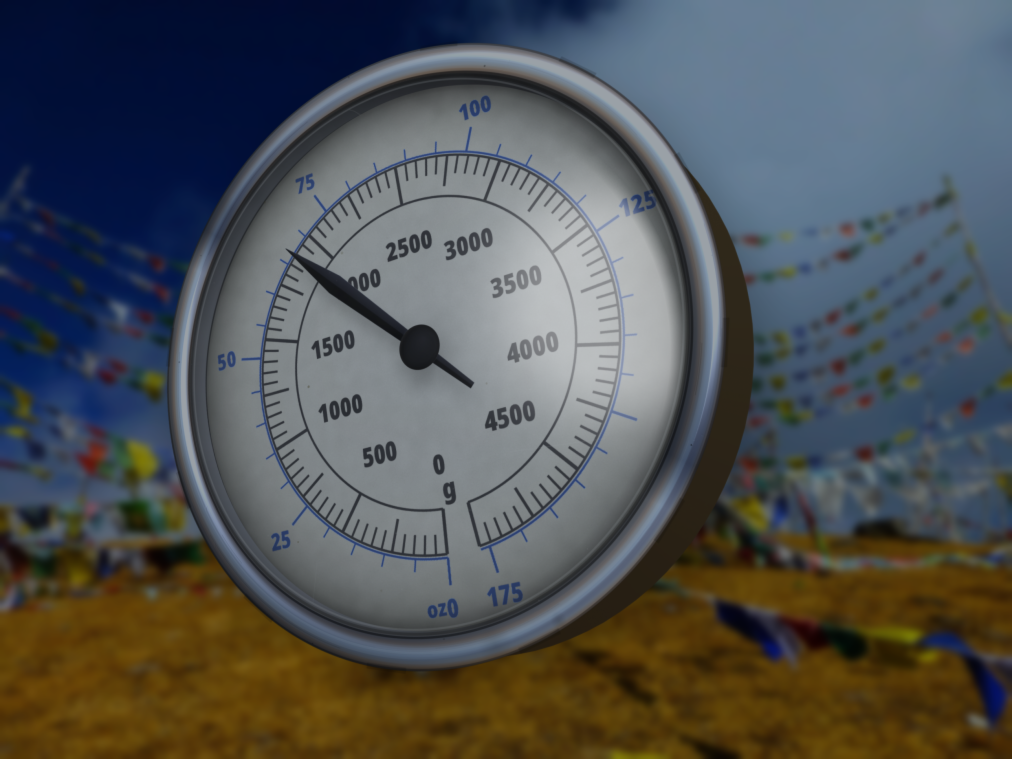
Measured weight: 1900 g
